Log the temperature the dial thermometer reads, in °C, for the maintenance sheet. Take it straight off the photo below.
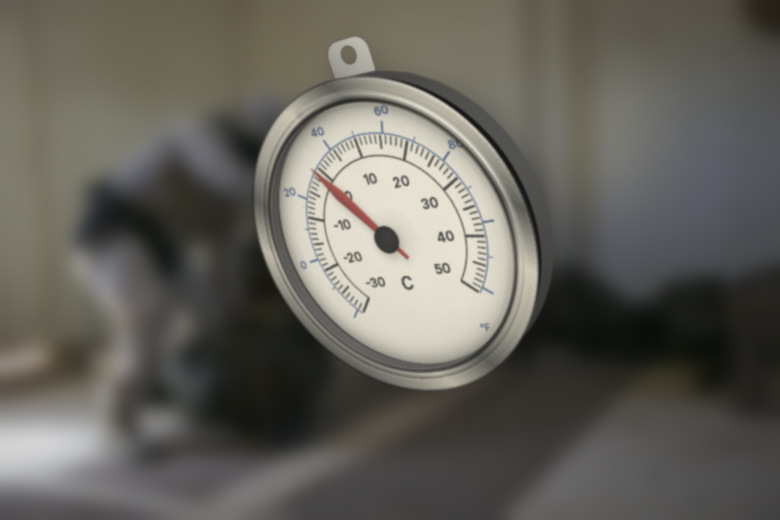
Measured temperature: 0 °C
